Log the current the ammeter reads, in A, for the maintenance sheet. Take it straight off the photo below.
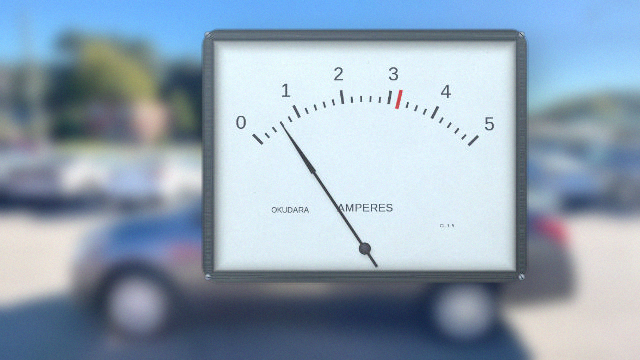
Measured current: 0.6 A
